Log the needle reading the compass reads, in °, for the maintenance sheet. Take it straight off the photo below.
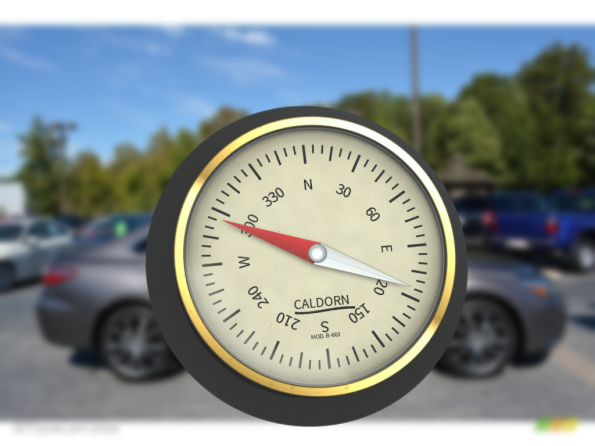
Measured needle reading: 295 °
